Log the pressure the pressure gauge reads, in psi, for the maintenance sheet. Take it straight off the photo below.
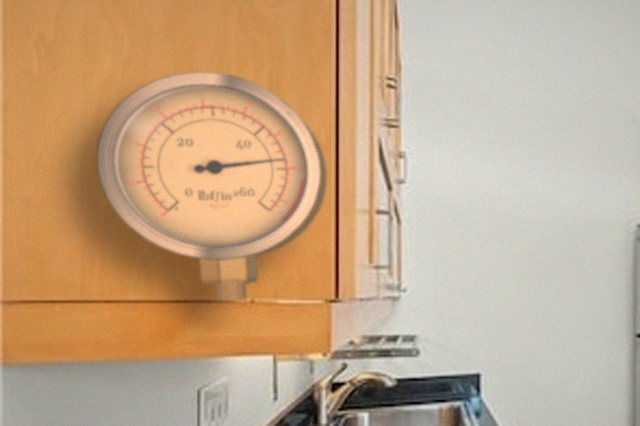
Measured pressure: 48 psi
